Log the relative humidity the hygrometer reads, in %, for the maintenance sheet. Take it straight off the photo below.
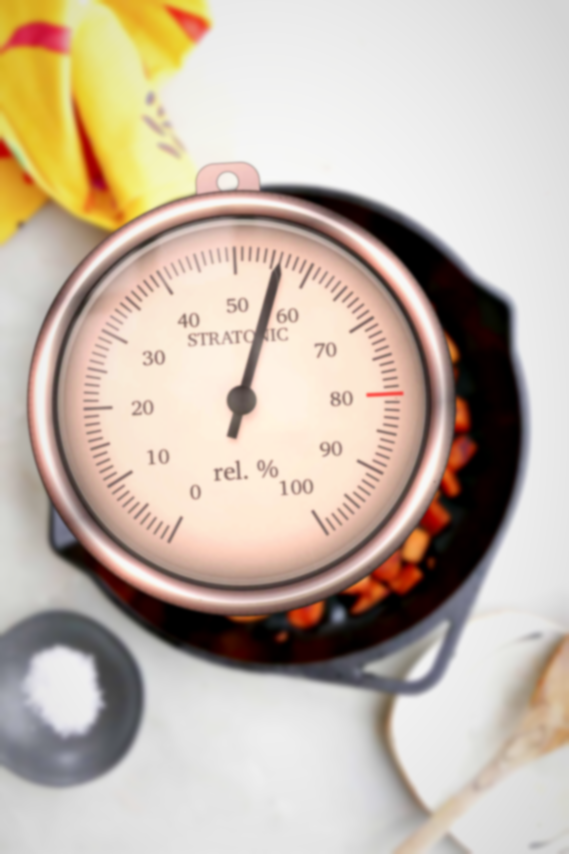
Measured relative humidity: 56 %
